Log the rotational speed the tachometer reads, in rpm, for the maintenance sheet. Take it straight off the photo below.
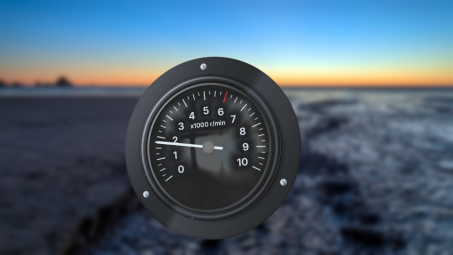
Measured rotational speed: 1750 rpm
